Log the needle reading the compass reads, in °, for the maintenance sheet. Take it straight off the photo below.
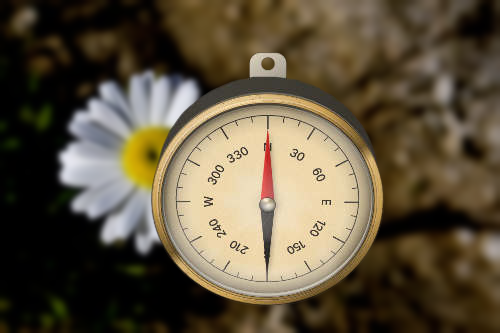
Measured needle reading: 0 °
